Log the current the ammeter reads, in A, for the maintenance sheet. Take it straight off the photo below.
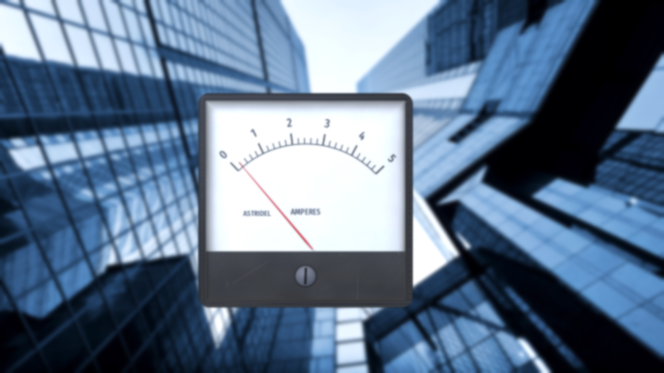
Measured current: 0.2 A
